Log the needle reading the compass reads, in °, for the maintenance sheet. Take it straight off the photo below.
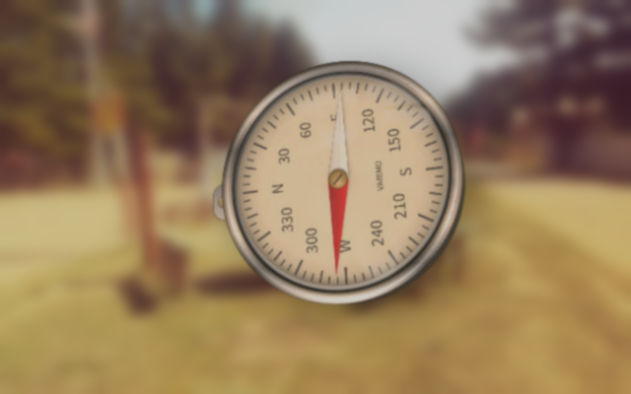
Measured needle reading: 275 °
